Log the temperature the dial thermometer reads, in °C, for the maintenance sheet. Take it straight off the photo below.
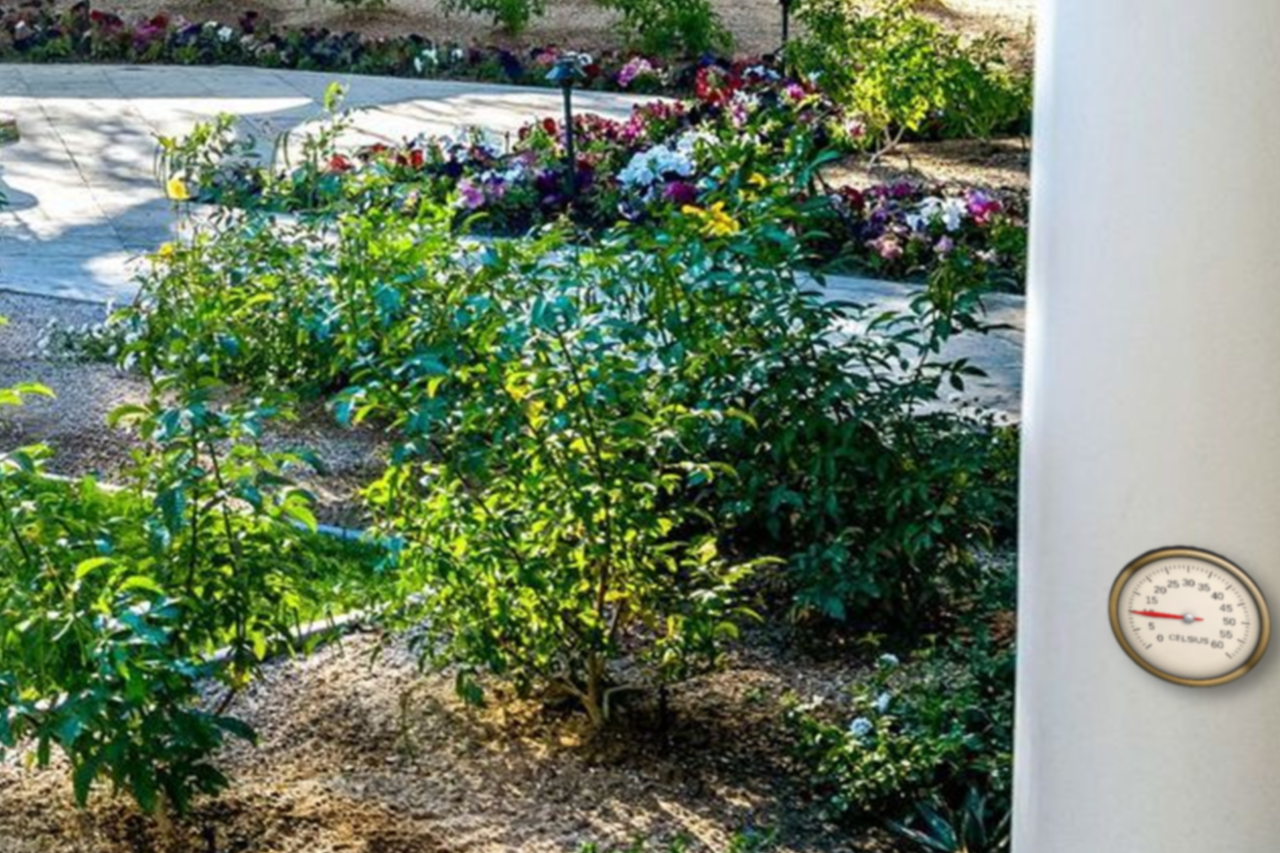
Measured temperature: 10 °C
